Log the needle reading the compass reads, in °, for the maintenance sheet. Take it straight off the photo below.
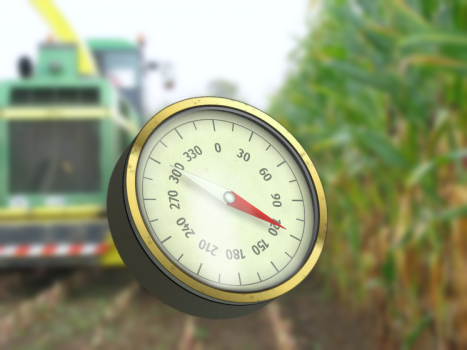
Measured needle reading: 120 °
